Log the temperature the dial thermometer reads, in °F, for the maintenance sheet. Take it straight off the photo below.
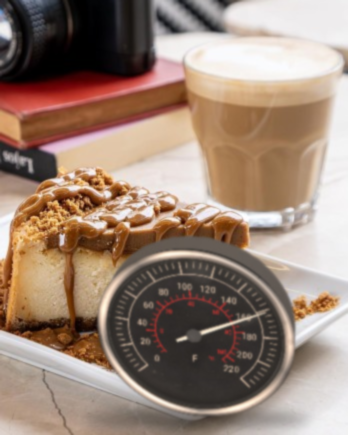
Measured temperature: 160 °F
